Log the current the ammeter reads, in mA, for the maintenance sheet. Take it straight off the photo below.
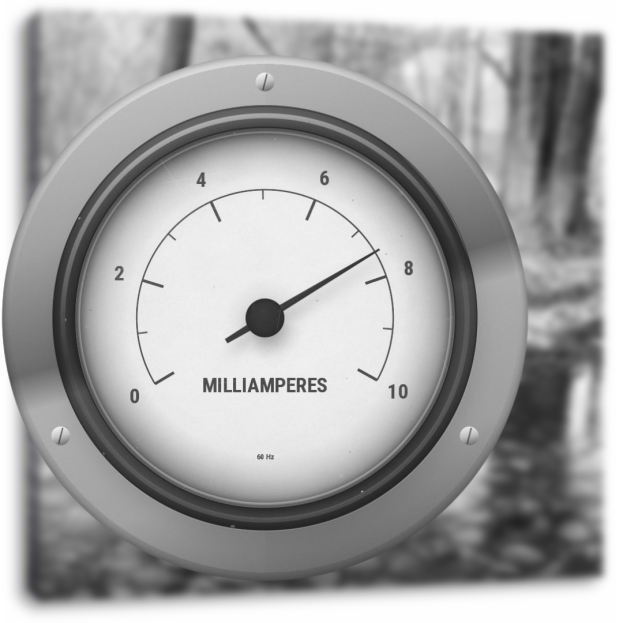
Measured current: 7.5 mA
